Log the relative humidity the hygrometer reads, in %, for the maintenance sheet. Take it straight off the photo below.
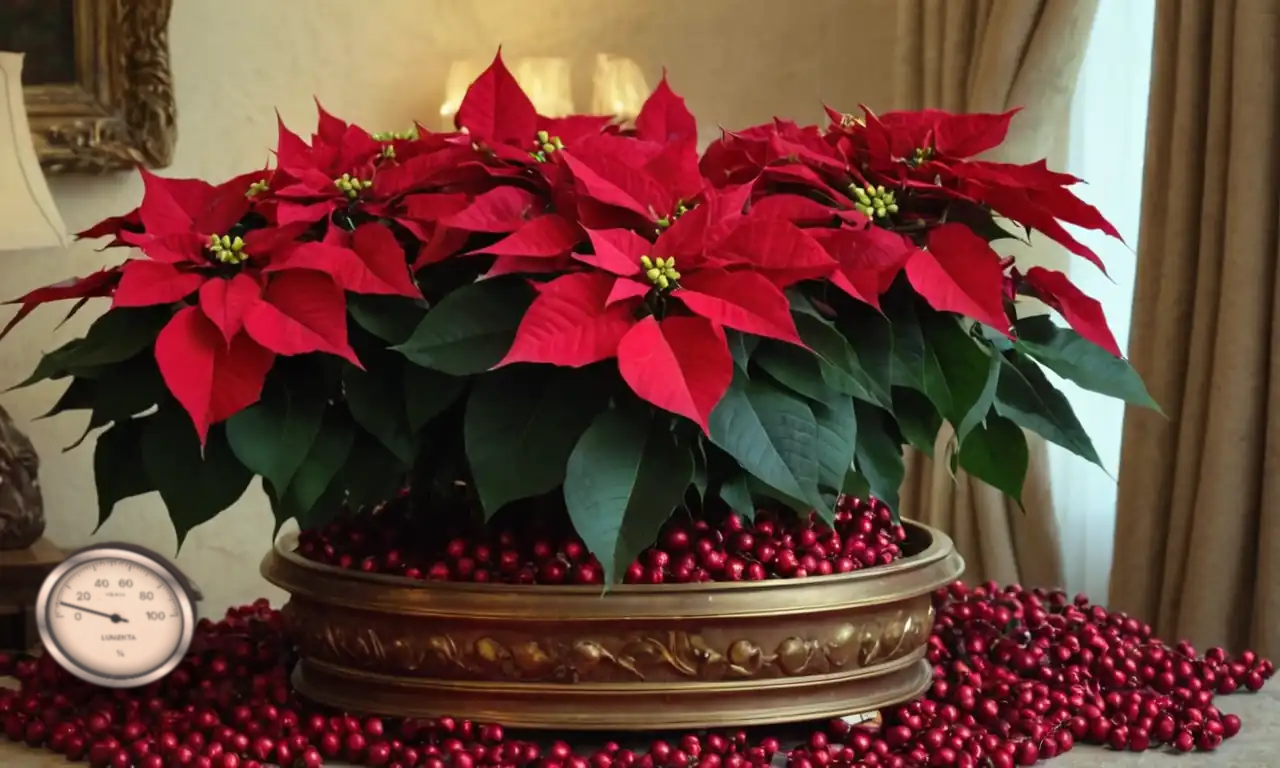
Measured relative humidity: 10 %
